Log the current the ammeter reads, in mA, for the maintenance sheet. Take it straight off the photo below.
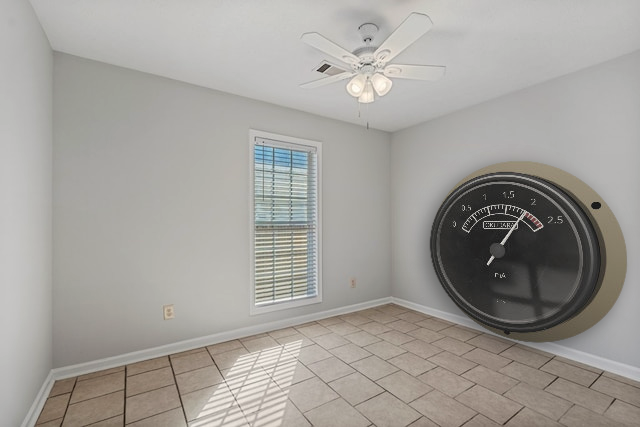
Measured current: 2 mA
